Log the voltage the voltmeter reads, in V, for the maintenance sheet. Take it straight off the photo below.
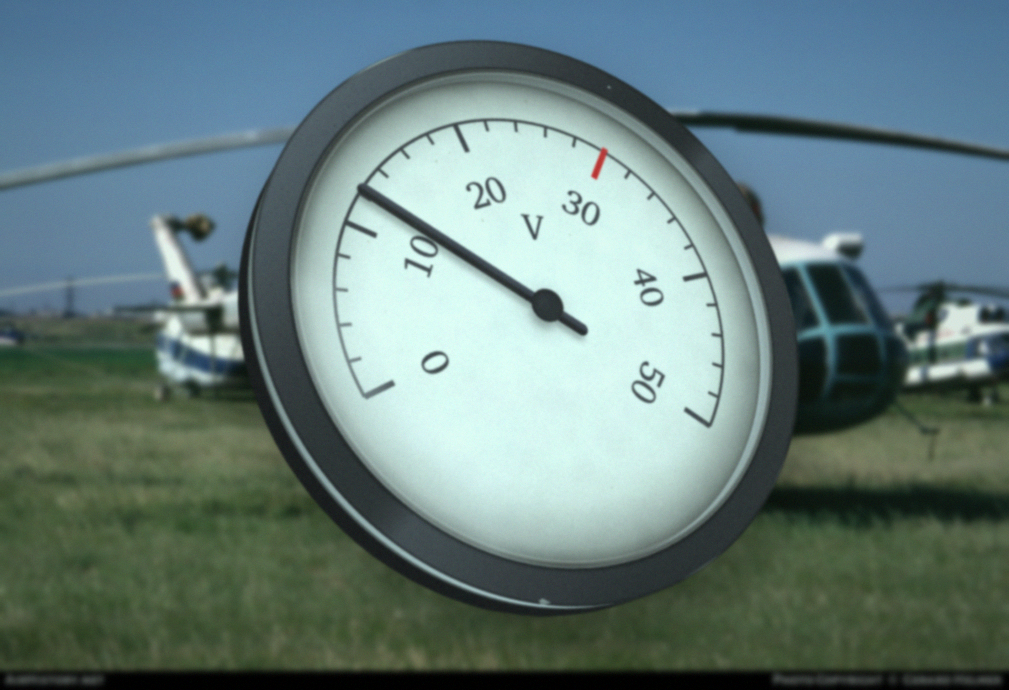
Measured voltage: 12 V
